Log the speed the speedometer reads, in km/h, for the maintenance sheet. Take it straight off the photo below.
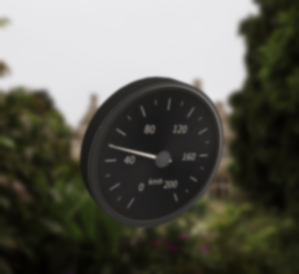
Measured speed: 50 km/h
